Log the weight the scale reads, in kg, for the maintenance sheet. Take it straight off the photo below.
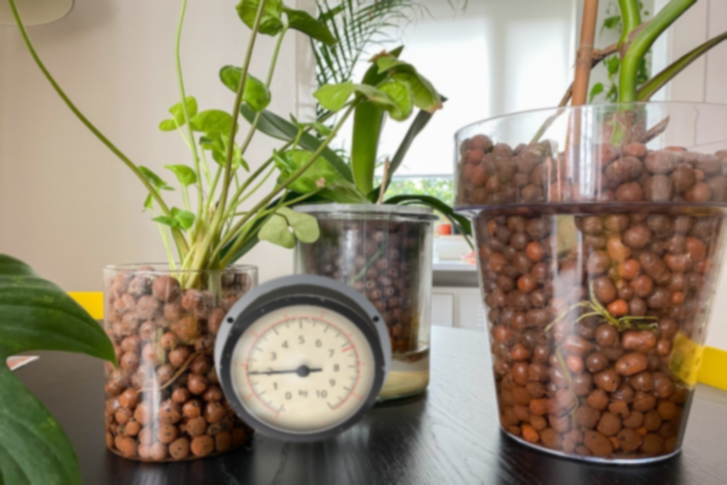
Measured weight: 2 kg
